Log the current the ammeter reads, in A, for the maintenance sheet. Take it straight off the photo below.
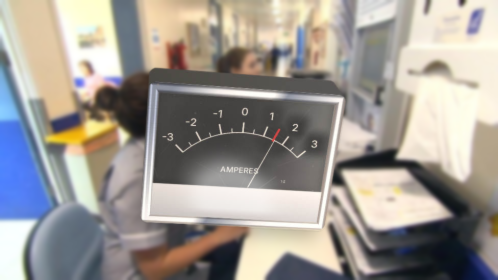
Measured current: 1.5 A
